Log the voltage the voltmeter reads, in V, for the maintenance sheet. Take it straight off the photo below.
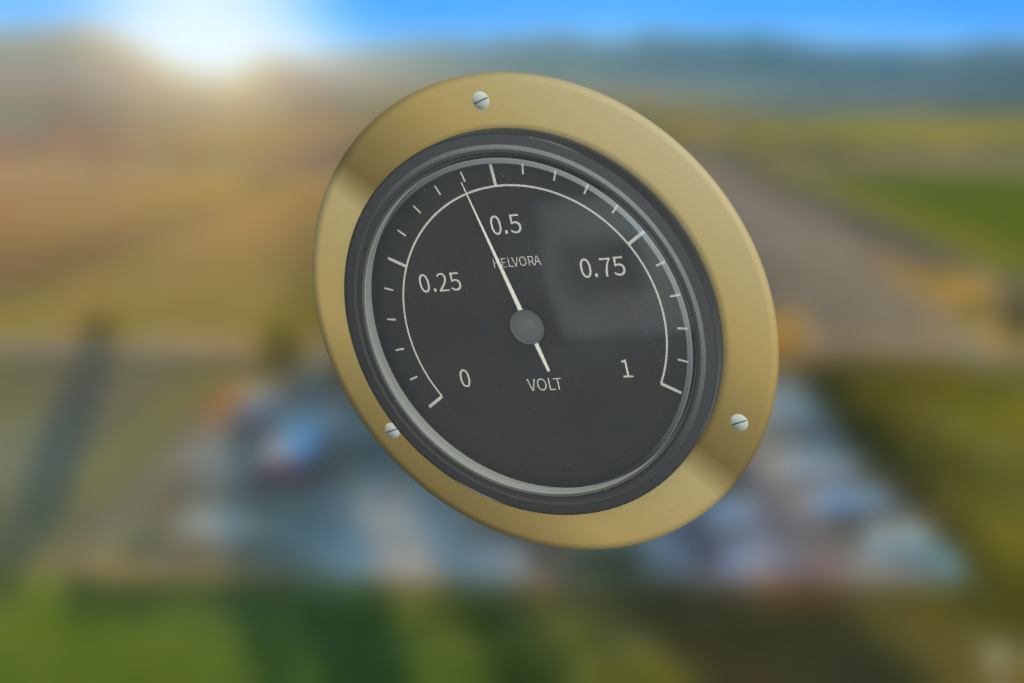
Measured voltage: 0.45 V
